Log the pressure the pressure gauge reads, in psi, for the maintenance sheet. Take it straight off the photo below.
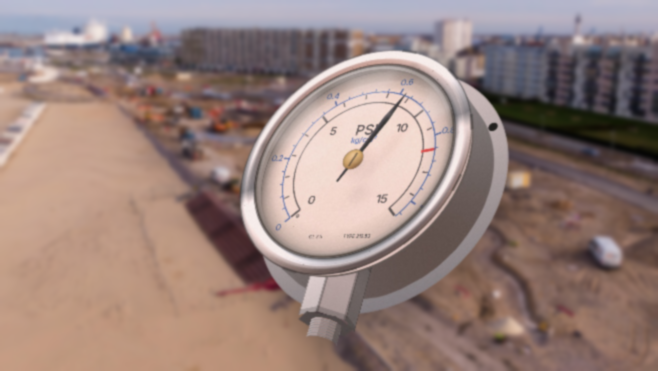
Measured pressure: 9 psi
